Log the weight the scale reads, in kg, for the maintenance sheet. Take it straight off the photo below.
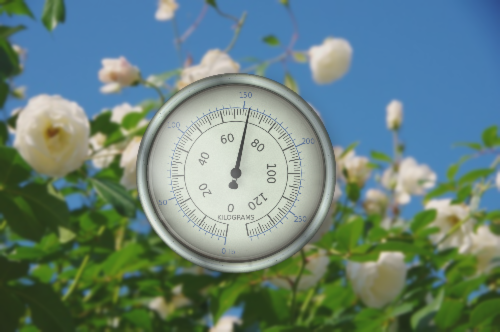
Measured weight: 70 kg
